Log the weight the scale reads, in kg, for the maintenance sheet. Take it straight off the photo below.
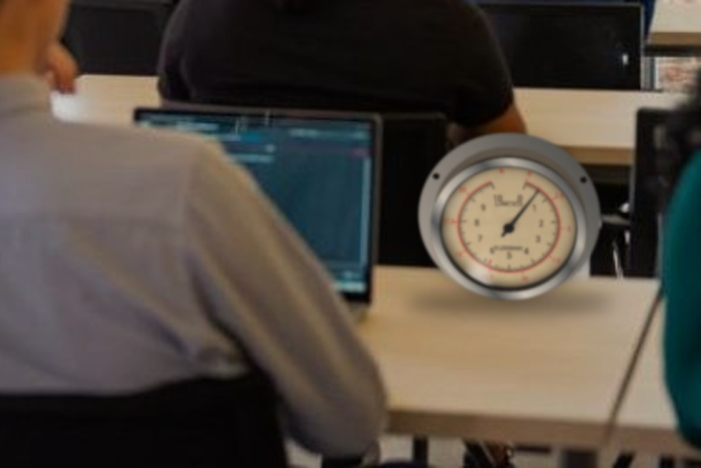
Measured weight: 0.5 kg
